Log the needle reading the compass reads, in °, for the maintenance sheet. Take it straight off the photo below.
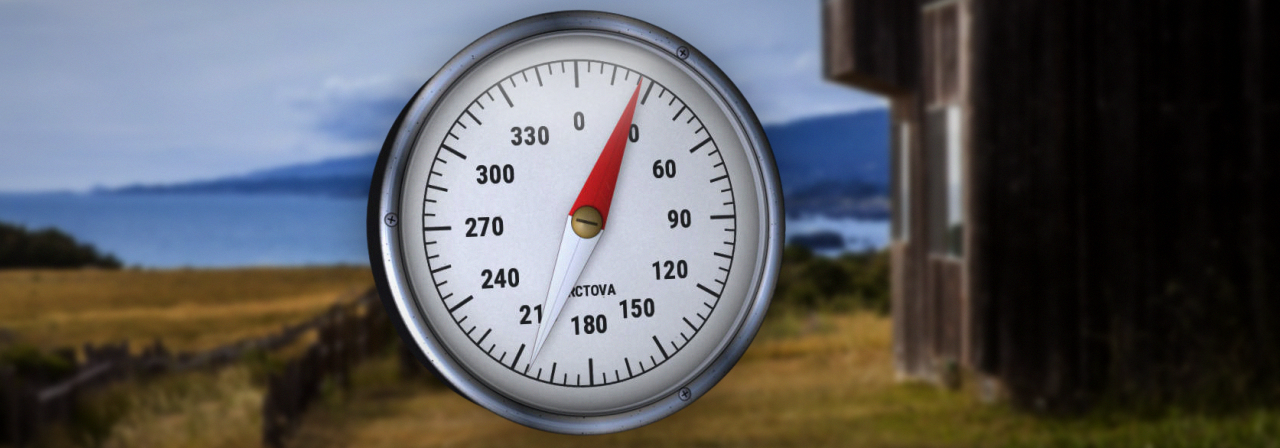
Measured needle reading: 25 °
